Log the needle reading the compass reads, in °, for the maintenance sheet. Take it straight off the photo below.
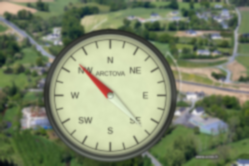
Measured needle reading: 315 °
